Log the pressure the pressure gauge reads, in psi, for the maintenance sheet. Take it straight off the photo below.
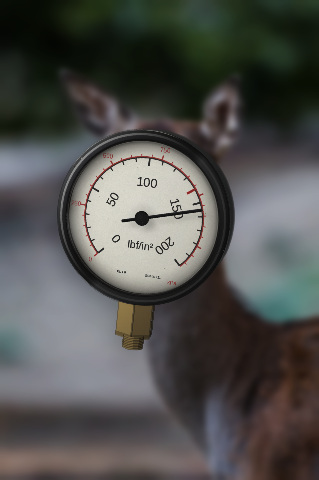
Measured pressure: 155 psi
